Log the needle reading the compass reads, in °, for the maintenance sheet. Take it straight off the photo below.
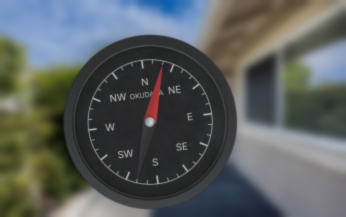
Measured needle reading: 20 °
